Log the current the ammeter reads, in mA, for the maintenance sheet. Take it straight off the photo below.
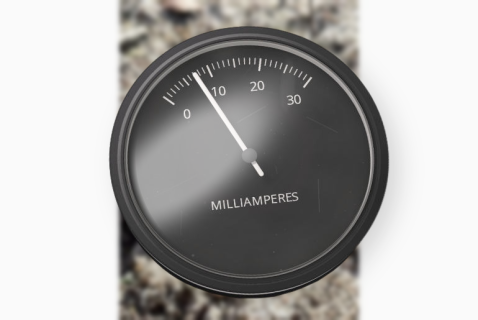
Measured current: 7 mA
